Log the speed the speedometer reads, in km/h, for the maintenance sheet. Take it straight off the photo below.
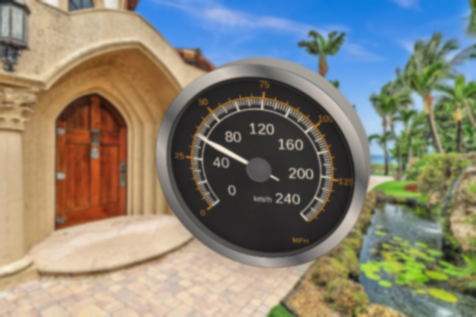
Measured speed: 60 km/h
